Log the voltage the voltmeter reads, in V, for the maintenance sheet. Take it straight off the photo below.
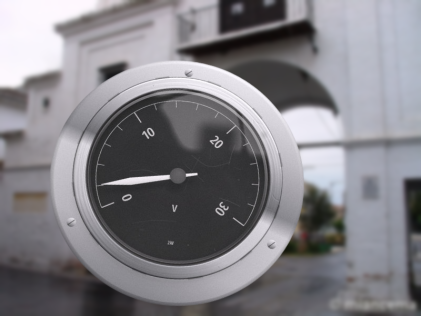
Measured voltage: 2 V
